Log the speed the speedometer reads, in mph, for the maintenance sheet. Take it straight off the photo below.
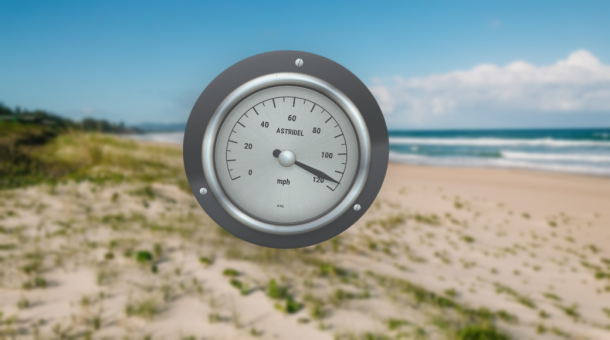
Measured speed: 115 mph
